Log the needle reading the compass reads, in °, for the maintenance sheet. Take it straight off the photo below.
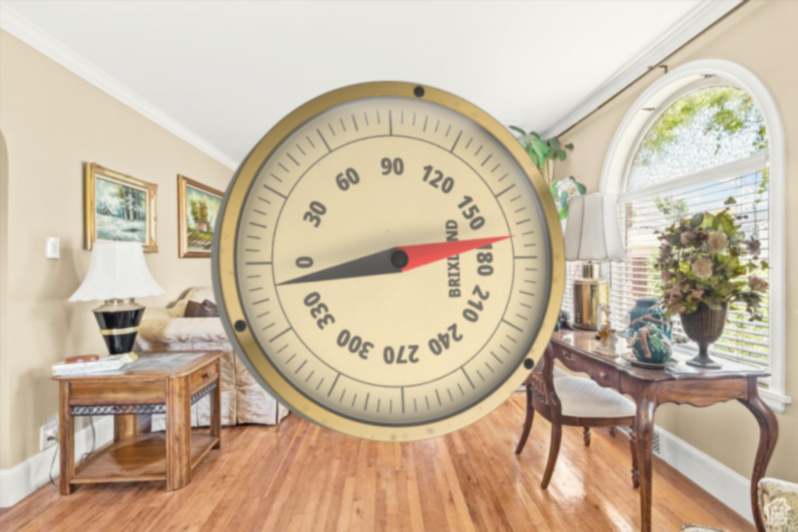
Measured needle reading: 170 °
